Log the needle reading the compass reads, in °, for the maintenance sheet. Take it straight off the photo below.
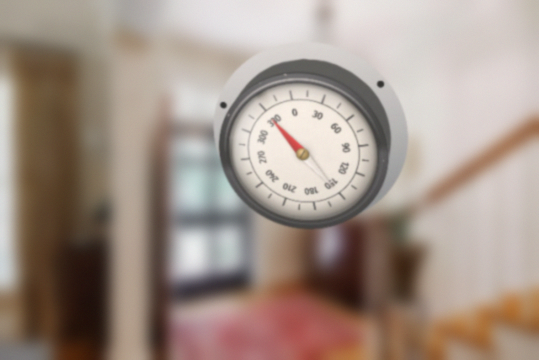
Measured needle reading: 330 °
